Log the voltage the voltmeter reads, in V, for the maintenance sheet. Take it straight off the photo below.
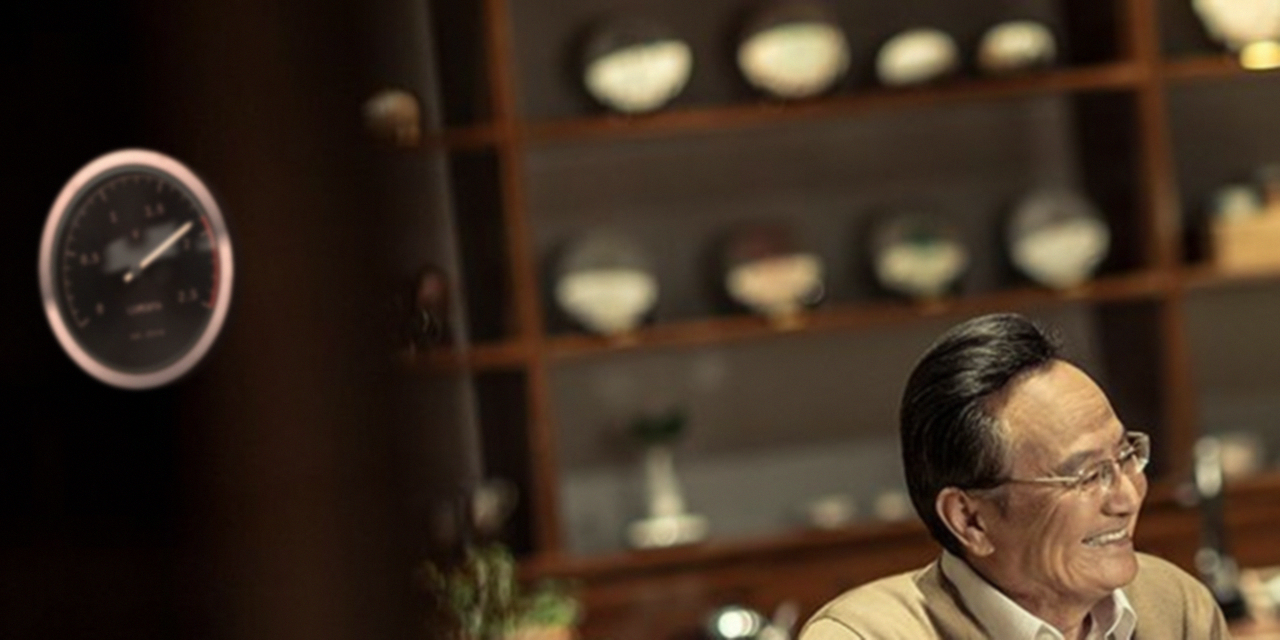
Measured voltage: 1.9 V
